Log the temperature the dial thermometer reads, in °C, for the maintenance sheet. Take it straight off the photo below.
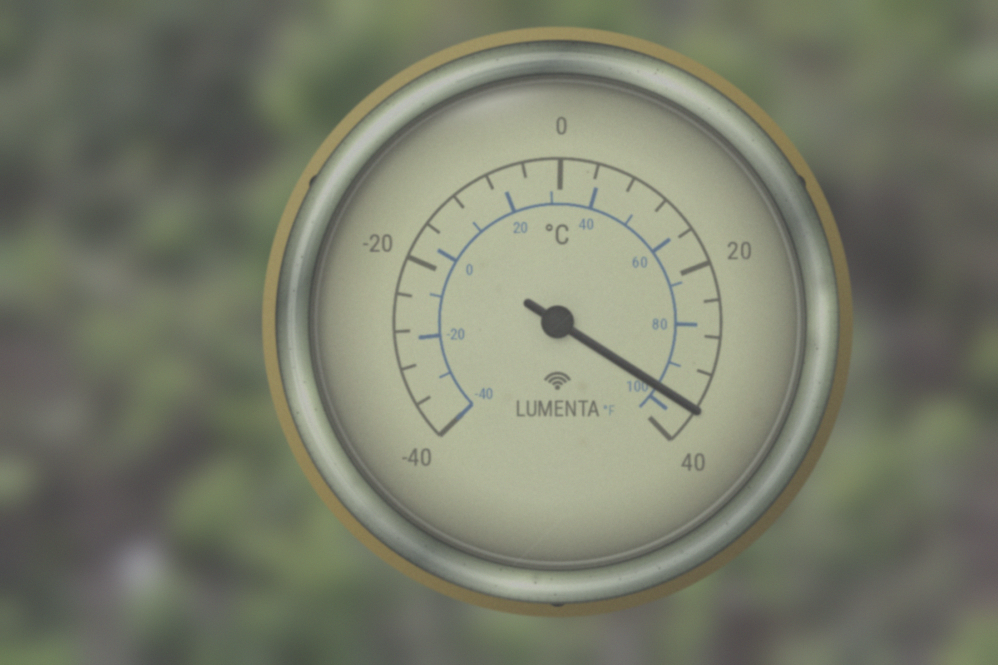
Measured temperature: 36 °C
